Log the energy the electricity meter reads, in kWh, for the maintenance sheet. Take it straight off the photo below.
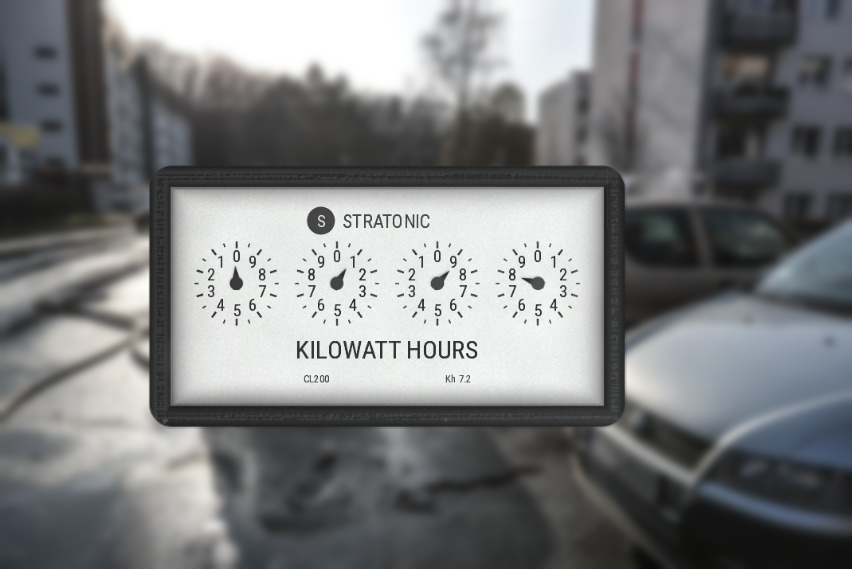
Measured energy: 88 kWh
